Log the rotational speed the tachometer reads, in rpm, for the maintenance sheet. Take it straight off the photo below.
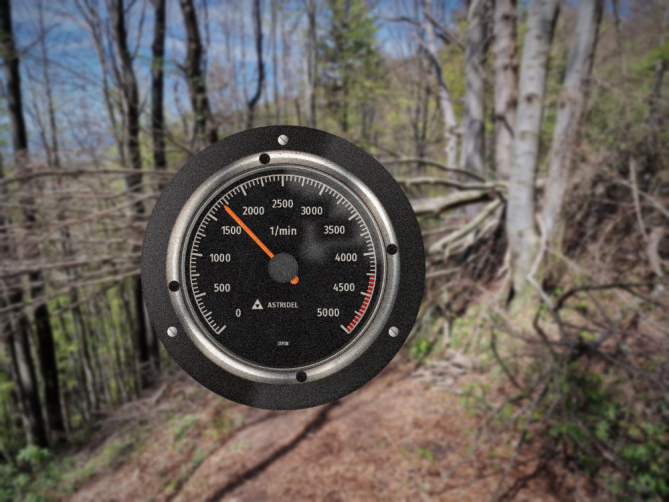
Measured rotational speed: 1700 rpm
